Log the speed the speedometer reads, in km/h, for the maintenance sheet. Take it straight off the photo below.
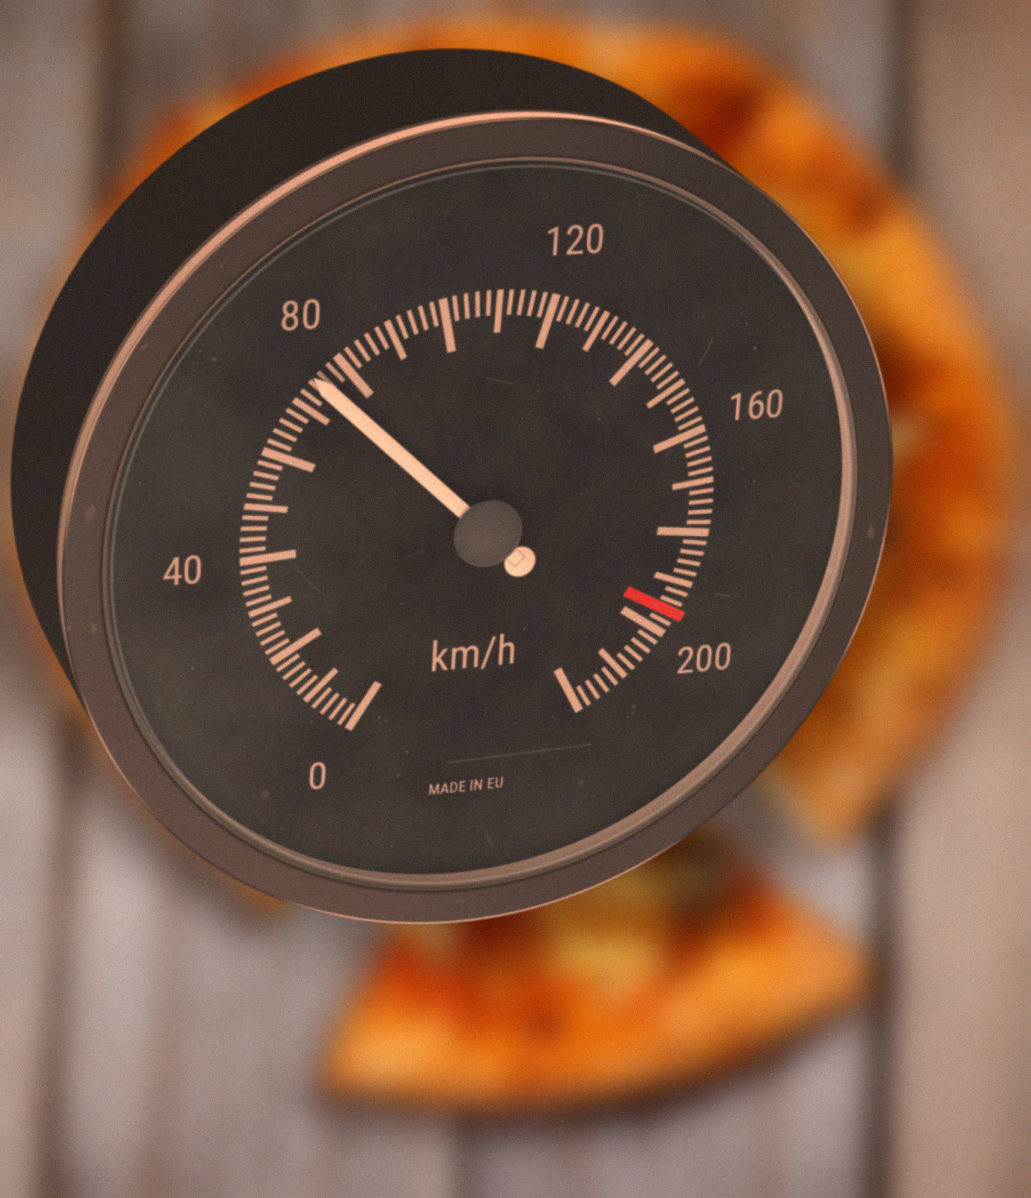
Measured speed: 75 km/h
